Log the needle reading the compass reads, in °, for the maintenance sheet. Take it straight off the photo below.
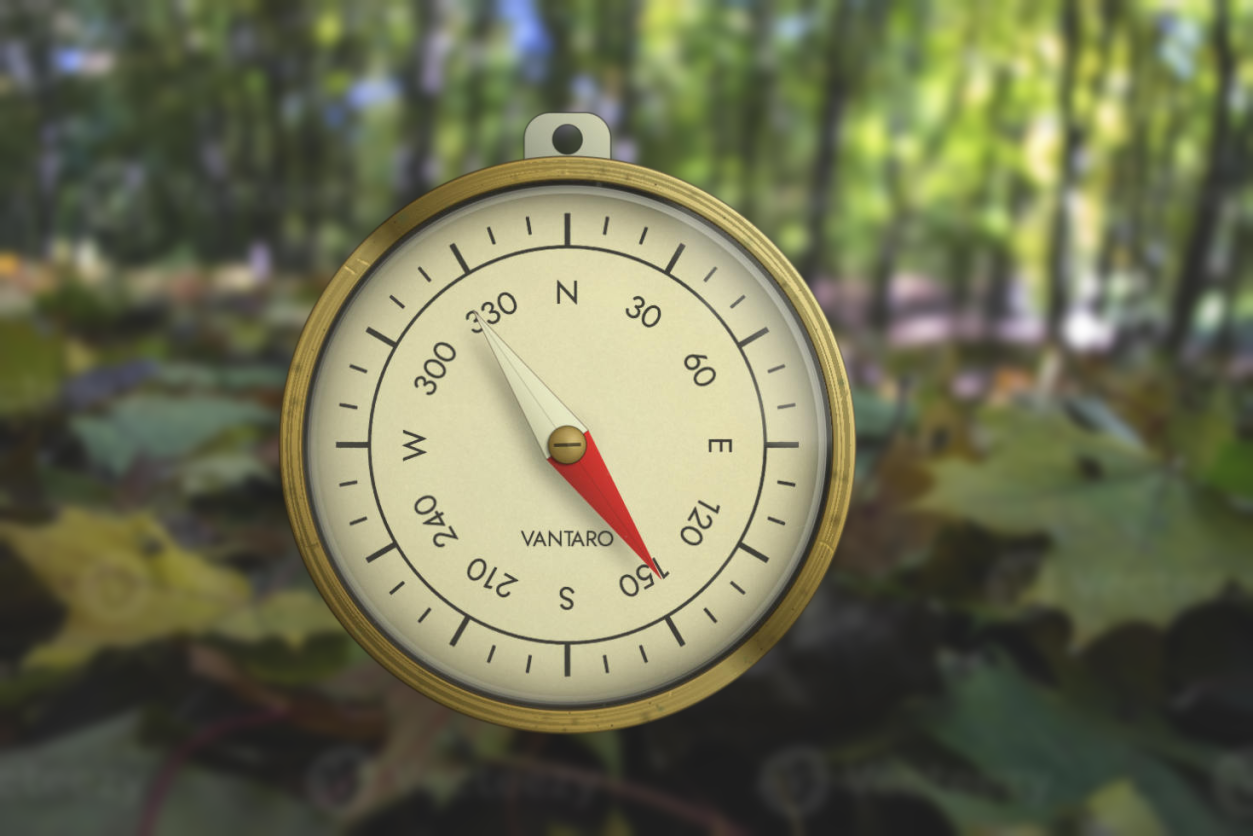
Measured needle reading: 145 °
